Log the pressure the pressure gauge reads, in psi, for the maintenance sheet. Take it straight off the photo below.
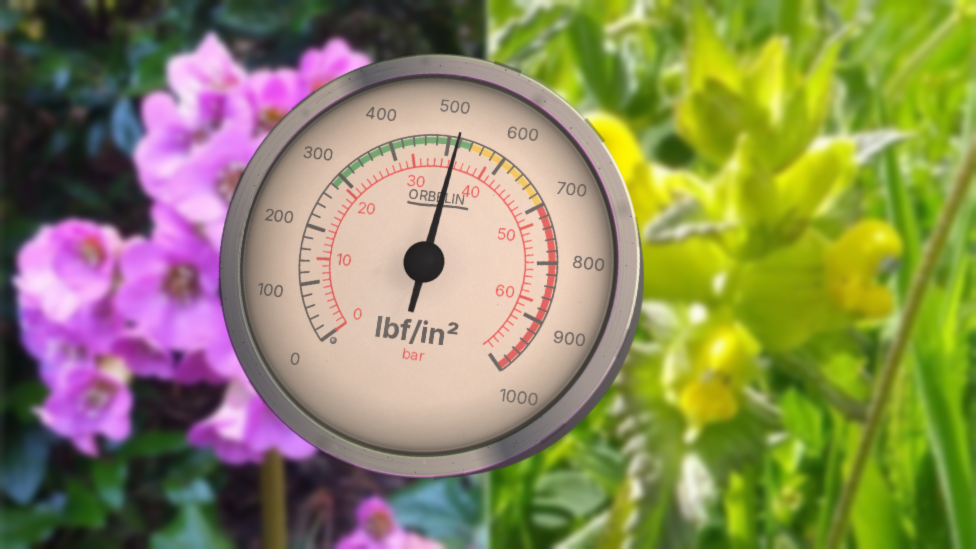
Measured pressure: 520 psi
